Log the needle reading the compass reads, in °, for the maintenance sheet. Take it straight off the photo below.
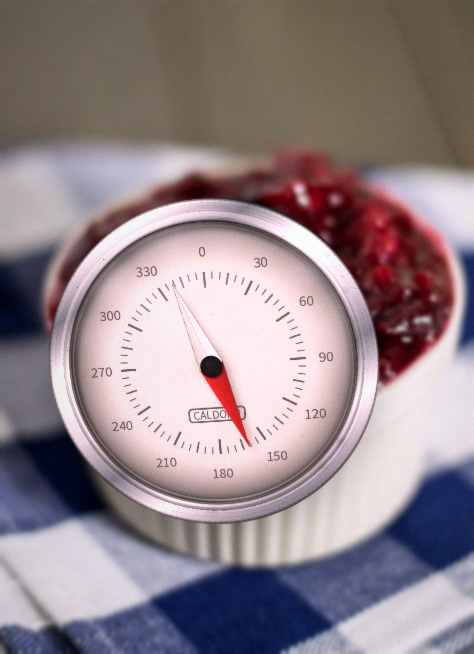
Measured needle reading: 160 °
